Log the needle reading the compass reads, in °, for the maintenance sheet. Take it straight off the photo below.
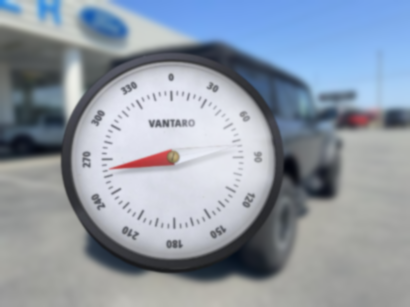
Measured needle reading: 260 °
